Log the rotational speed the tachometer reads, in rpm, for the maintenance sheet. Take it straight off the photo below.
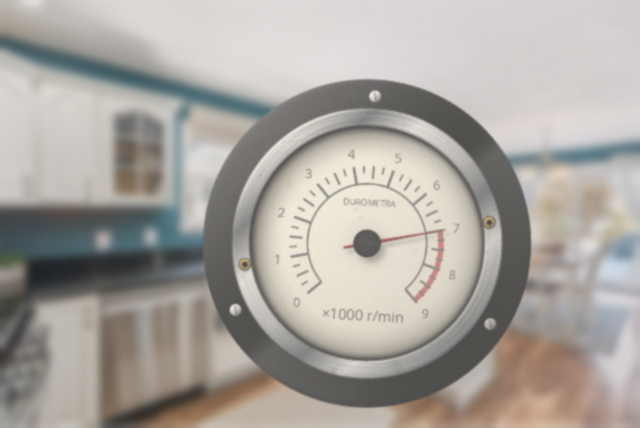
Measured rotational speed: 7000 rpm
